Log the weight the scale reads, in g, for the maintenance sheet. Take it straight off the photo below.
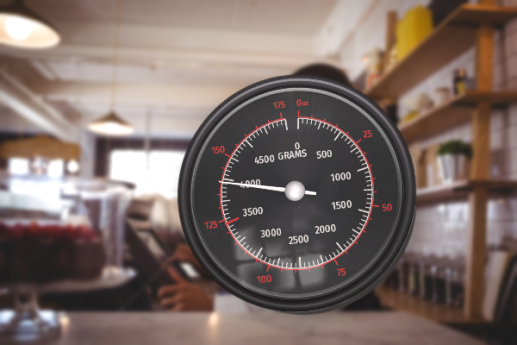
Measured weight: 3950 g
